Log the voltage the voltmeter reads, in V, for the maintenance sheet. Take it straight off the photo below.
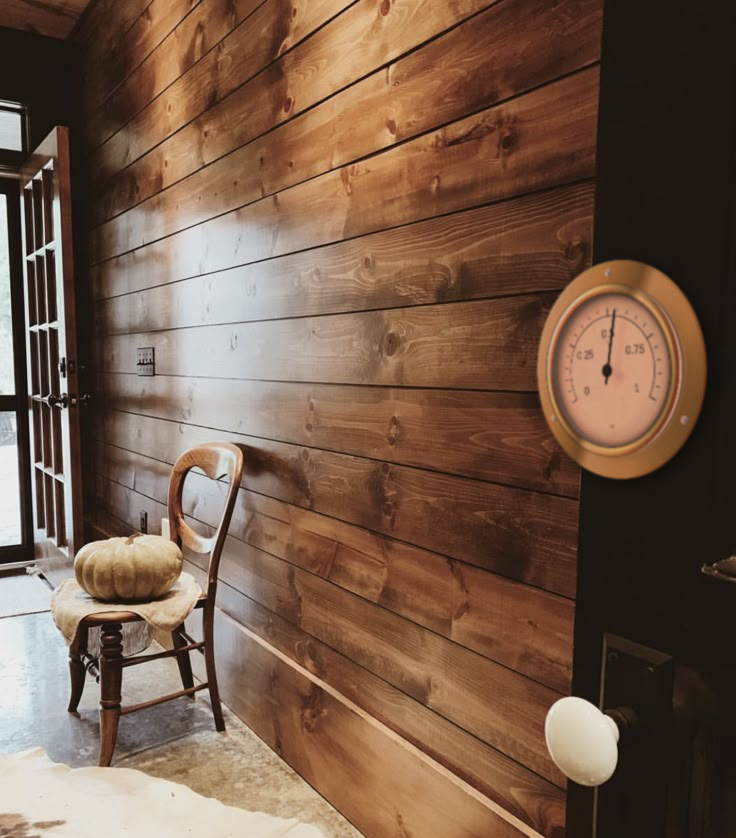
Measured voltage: 0.55 V
